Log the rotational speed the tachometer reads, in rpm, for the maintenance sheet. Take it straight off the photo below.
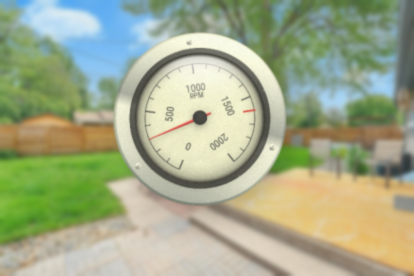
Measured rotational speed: 300 rpm
